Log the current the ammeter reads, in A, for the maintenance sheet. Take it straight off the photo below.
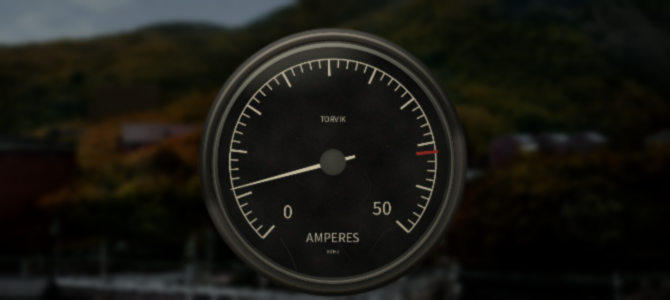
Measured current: 6 A
